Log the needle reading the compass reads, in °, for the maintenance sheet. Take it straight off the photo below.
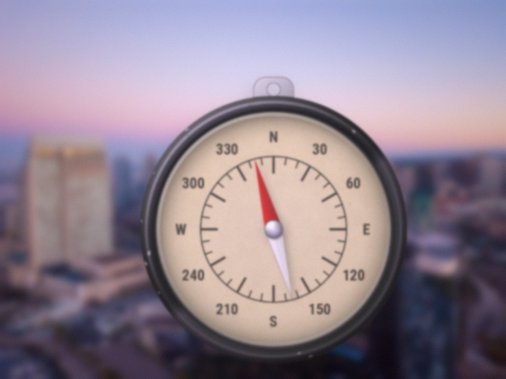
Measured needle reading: 345 °
